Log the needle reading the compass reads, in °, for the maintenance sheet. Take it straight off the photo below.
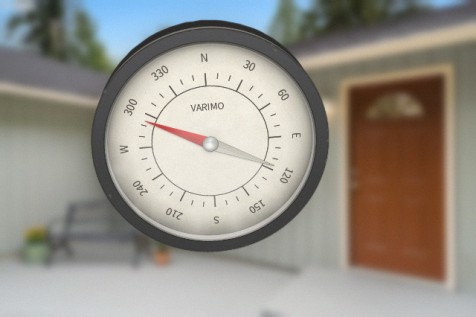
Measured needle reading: 295 °
